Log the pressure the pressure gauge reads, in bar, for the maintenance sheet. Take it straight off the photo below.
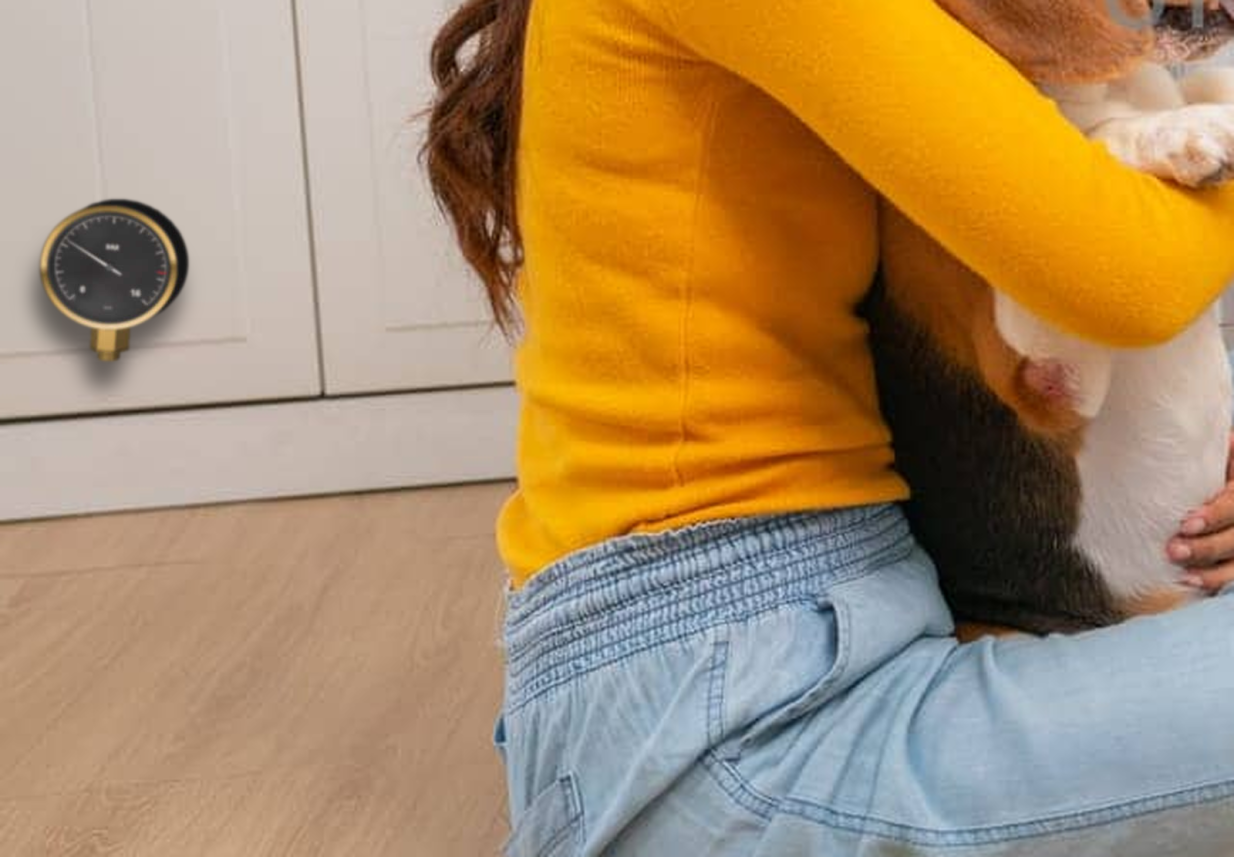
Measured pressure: 4.5 bar
